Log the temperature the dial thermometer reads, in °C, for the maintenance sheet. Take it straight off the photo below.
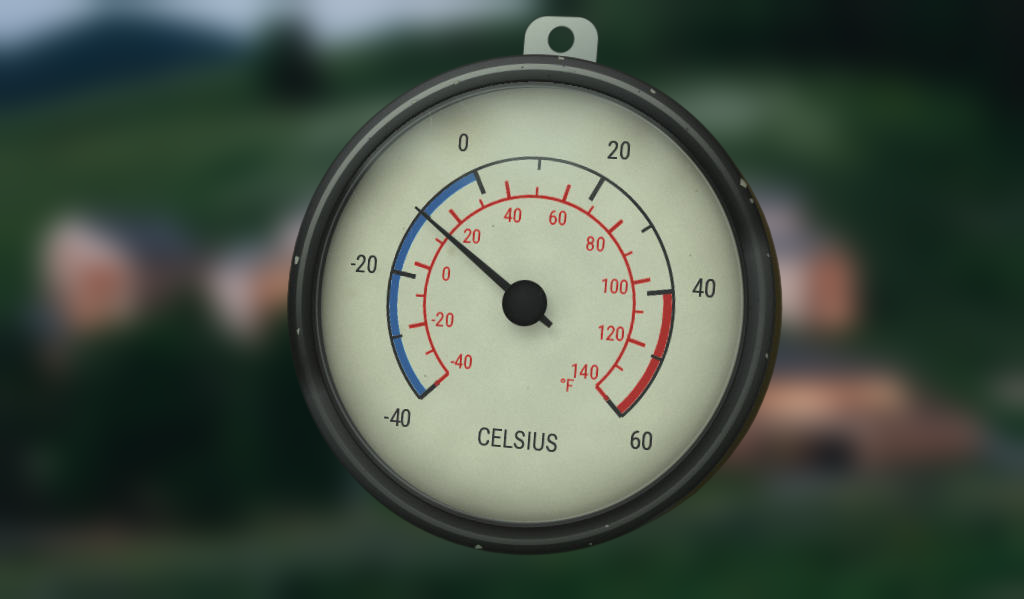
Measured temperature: -10 °C
